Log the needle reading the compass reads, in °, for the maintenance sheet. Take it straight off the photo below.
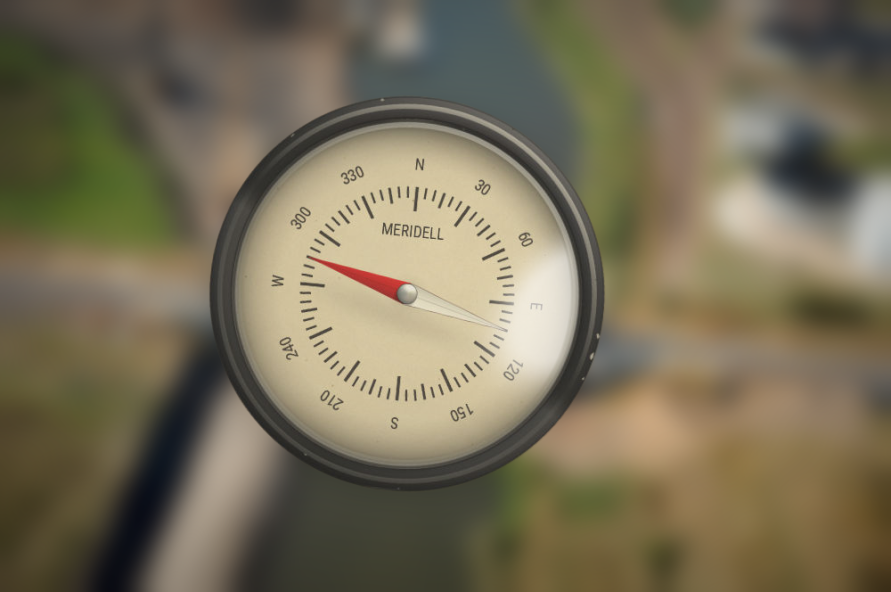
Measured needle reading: 285 °
